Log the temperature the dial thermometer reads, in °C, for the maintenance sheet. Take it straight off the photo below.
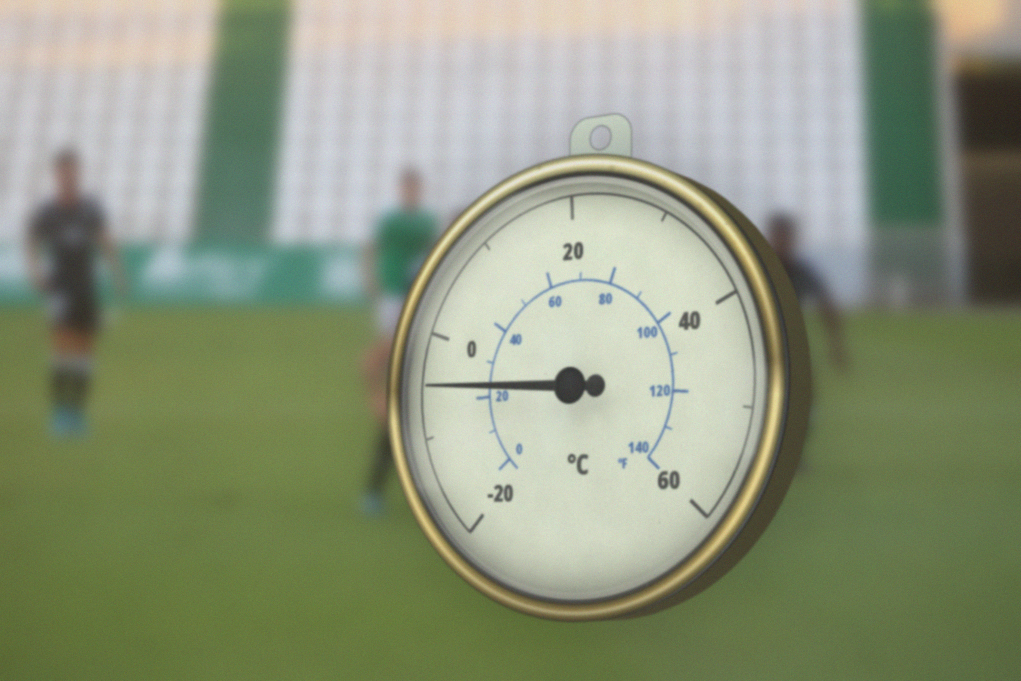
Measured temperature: -5 °C
